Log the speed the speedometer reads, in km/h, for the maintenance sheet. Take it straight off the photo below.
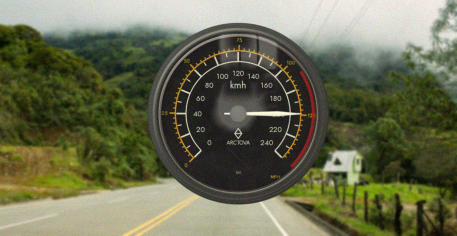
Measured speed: 200 km/h
